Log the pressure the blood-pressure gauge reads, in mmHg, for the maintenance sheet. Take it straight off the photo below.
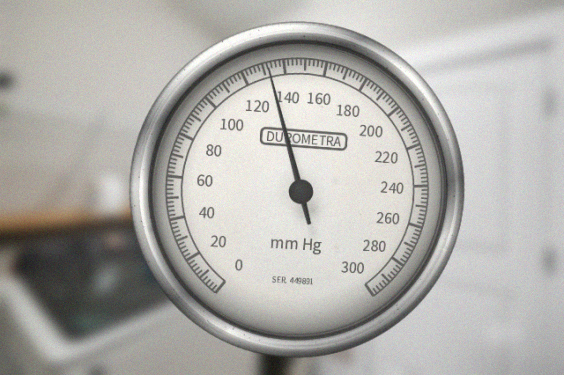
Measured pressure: 132 mmHg
